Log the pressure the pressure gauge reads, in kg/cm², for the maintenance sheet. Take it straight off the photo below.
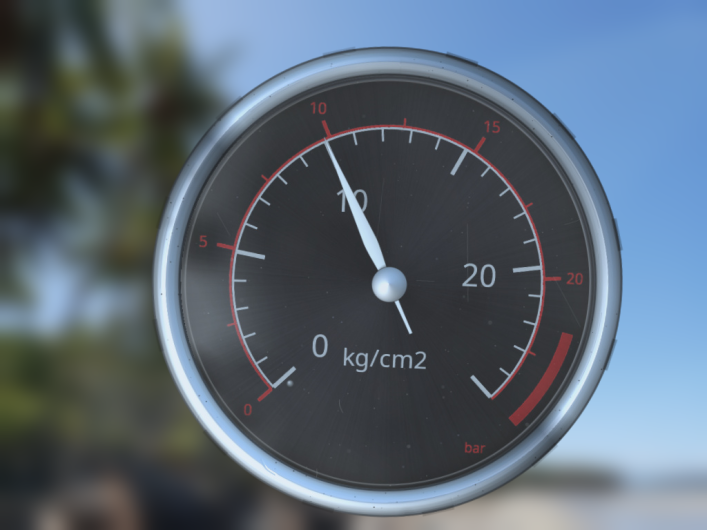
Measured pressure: 10 kg/cm²
